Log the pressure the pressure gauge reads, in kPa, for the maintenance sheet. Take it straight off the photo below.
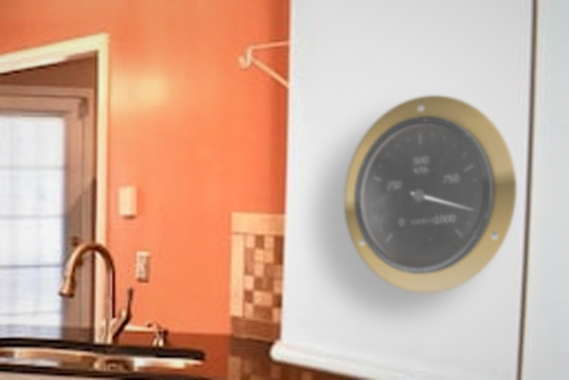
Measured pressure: 900 kPa
